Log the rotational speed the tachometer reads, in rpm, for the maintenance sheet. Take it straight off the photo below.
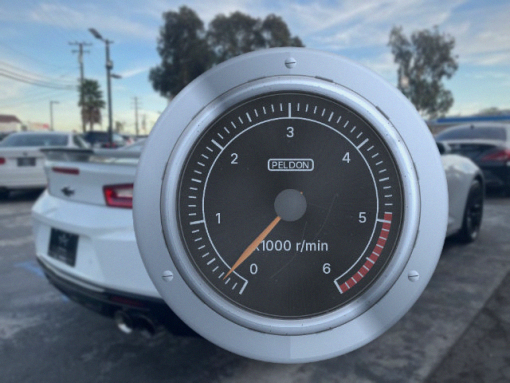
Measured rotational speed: 250 rpm
